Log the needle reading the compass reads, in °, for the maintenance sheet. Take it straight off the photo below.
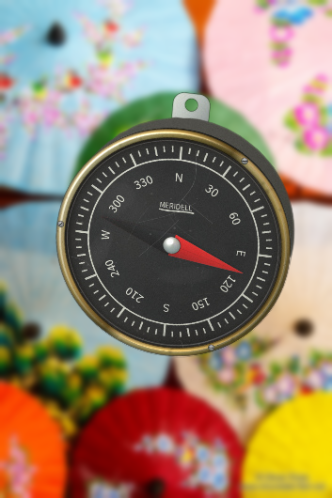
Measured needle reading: 105 °
